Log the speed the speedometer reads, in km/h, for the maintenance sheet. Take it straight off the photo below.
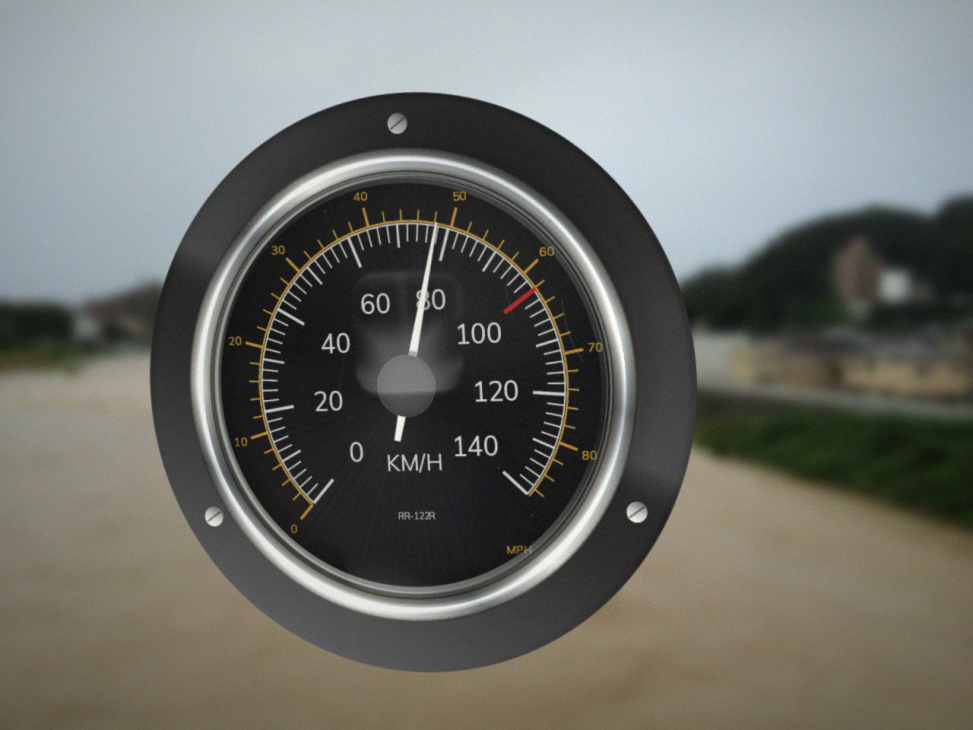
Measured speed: 78 km/h
